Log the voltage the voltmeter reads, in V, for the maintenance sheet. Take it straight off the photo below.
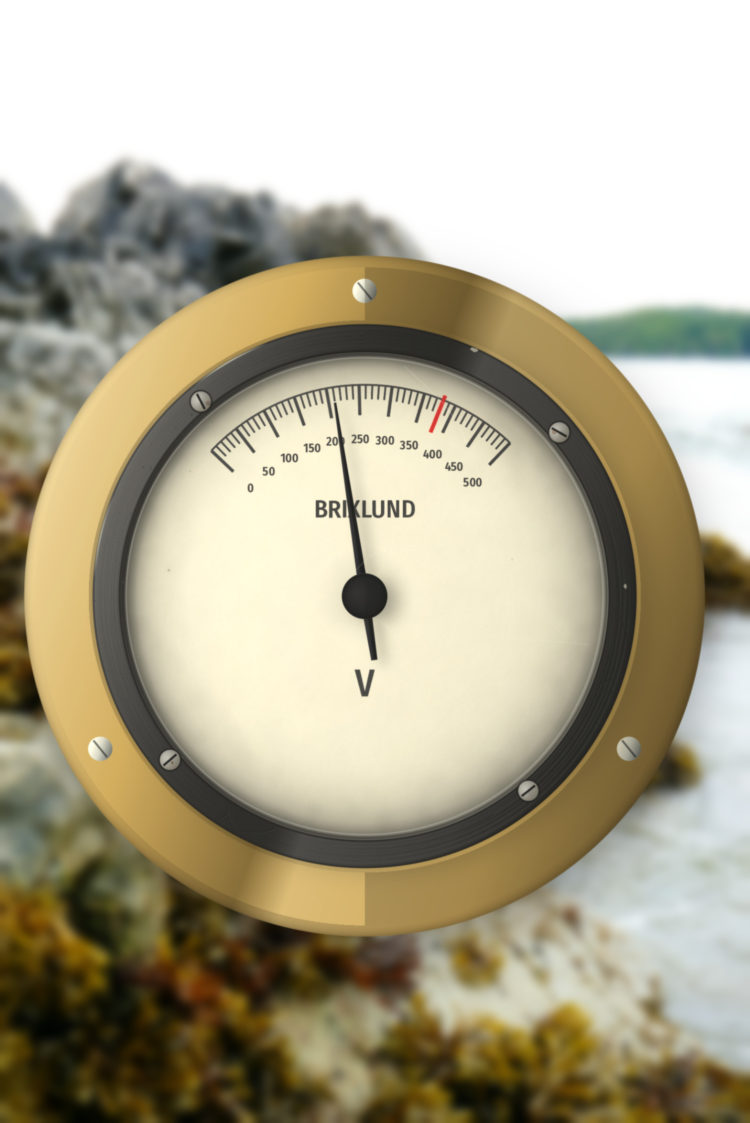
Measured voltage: 210 V
